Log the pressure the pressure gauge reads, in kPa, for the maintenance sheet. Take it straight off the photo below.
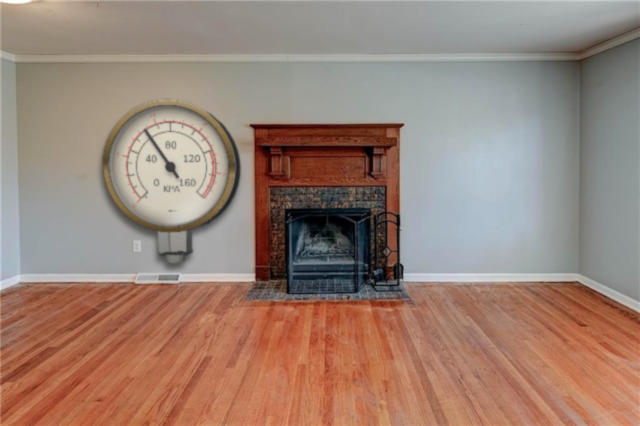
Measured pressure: 60 kPa
